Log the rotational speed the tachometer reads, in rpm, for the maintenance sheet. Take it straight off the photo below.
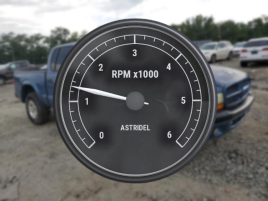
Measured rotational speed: 1300 rpm
